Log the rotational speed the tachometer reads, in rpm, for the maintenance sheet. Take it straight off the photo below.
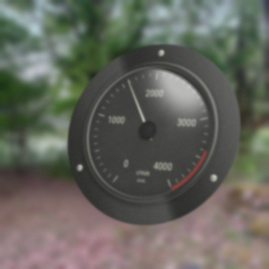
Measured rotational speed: 1600 rpm
